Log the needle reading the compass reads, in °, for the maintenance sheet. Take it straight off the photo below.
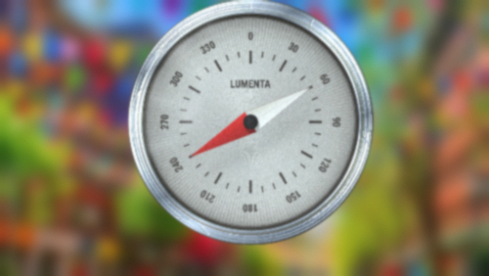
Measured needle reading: 240 °
